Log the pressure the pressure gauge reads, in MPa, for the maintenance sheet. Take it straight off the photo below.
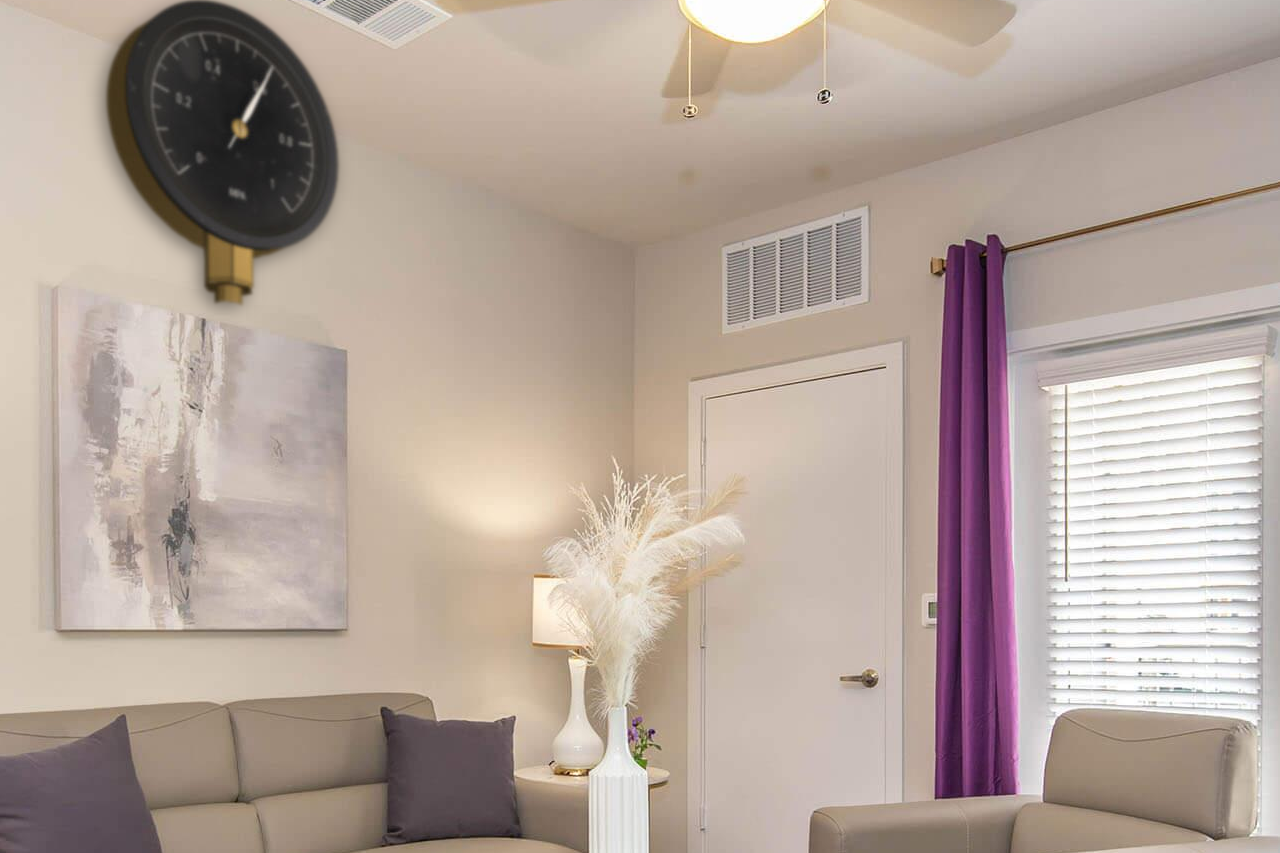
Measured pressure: 0.6 MPa
